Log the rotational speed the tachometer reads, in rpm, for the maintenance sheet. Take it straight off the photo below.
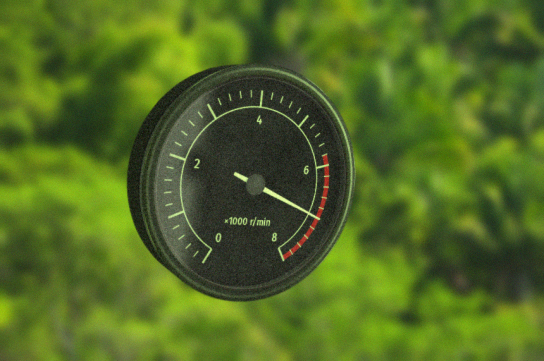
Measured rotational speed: 7000 rpm
